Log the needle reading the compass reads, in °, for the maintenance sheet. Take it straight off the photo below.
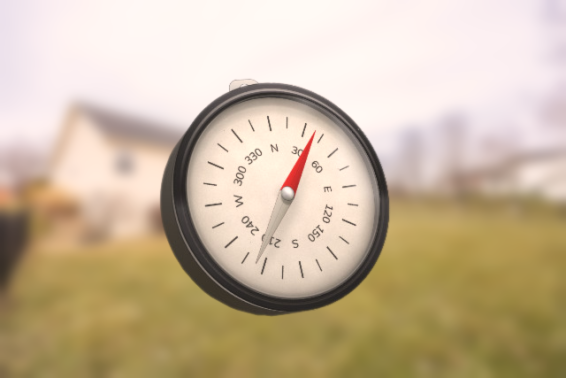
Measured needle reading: 37.5 °
